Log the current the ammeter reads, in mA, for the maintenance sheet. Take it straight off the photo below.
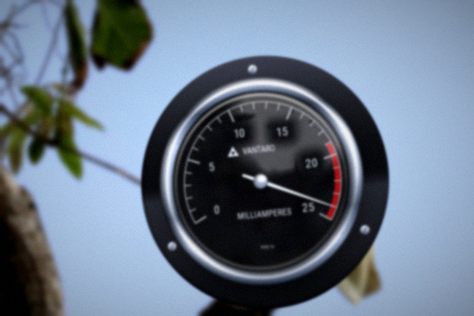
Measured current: 24 mA
